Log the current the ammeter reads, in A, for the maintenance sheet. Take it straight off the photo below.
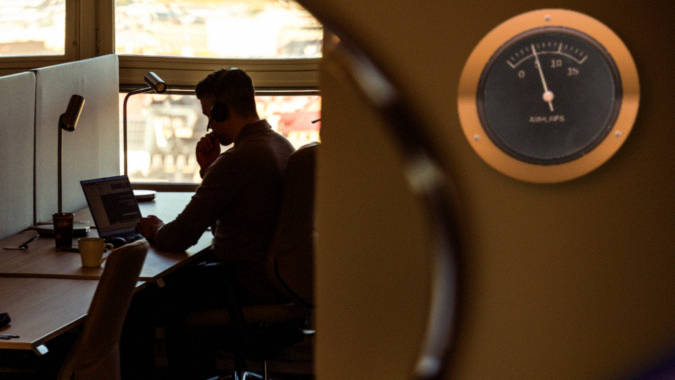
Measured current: 5 A
